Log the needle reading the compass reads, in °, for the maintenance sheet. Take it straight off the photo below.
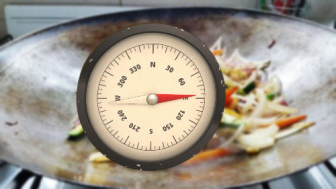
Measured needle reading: 85 °
